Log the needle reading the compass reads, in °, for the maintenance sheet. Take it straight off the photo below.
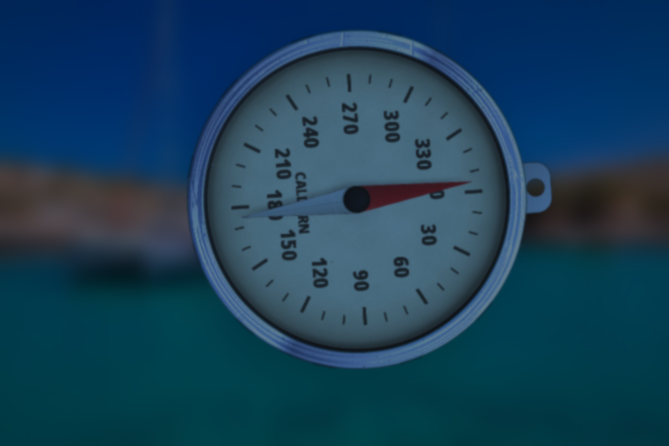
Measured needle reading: 355 °
